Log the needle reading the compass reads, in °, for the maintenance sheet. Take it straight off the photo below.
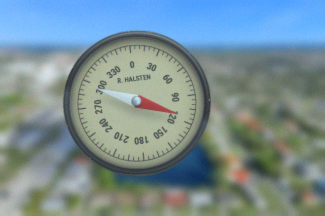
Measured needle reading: 115 °
